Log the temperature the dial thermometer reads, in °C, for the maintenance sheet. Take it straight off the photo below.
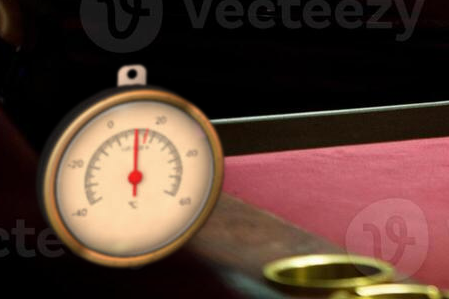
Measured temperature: 10 °C
